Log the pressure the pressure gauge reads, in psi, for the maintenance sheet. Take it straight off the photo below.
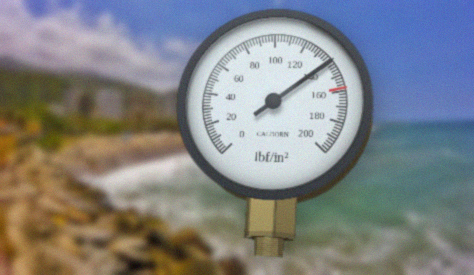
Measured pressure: 140 psi
